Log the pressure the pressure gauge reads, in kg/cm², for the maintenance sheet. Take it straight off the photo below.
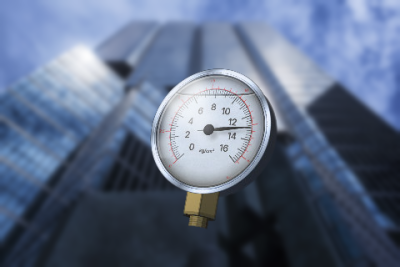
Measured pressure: 13 kg/cm²
